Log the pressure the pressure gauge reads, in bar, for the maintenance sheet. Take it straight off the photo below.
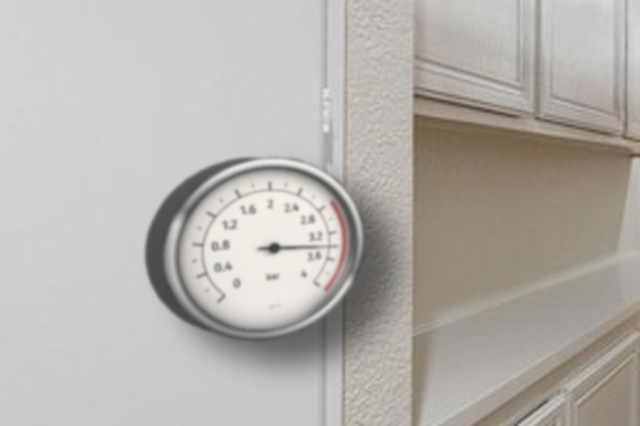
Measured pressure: 3.4 bar
